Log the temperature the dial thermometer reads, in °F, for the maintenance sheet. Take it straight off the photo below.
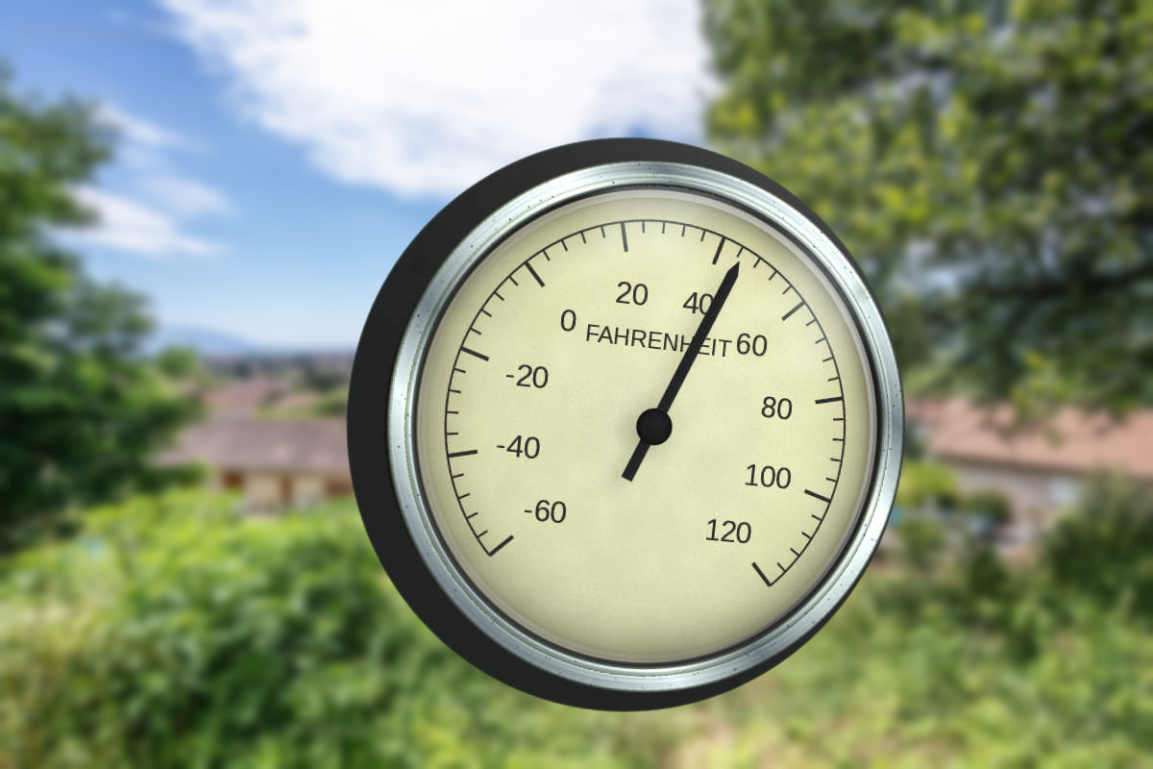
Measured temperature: 44 °F
